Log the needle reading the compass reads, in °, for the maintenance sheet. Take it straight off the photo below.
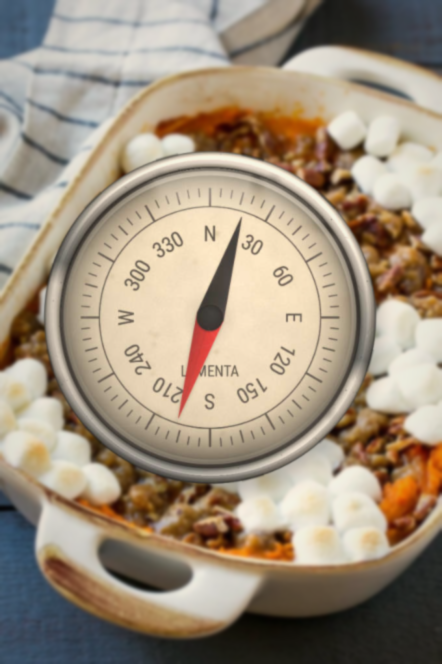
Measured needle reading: 197.5 °
